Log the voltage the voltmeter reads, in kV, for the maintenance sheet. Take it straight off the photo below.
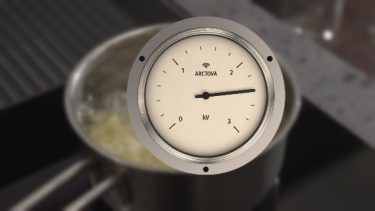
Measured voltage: 2.4 kV
